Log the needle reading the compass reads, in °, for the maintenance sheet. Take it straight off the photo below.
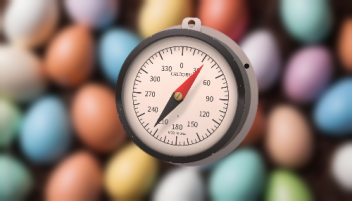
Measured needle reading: 35 °
